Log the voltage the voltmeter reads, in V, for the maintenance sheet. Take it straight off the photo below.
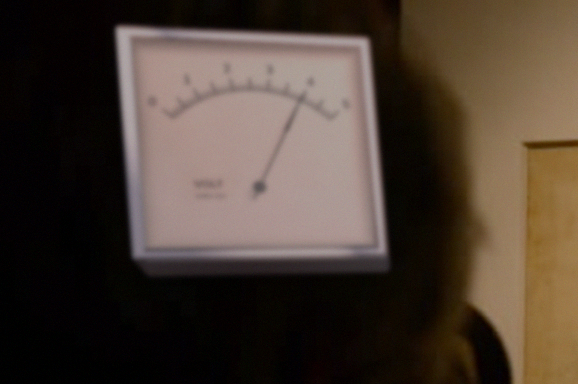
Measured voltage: 4 V
